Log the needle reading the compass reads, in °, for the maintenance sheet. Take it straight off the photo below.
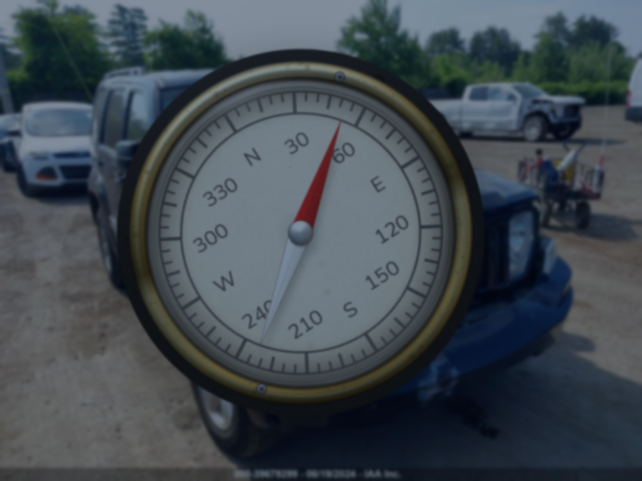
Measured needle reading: 52.5 °
